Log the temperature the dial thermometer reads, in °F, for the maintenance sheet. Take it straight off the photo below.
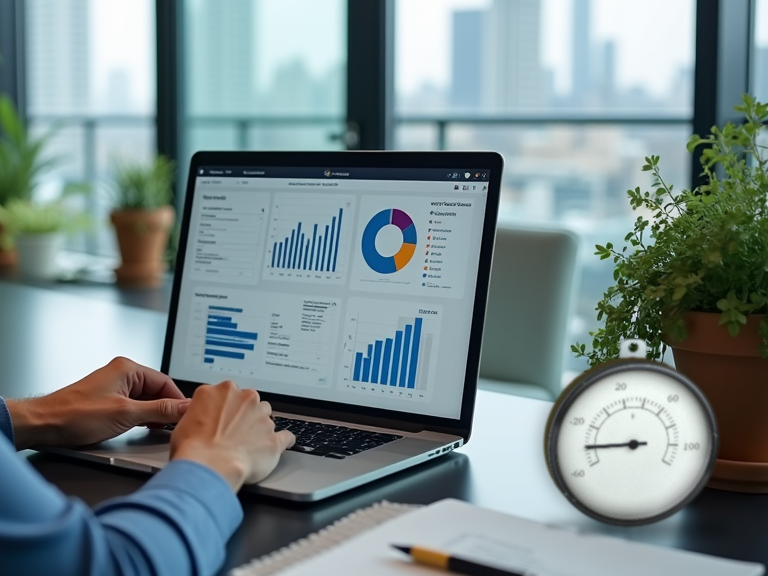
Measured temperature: -40 °F
